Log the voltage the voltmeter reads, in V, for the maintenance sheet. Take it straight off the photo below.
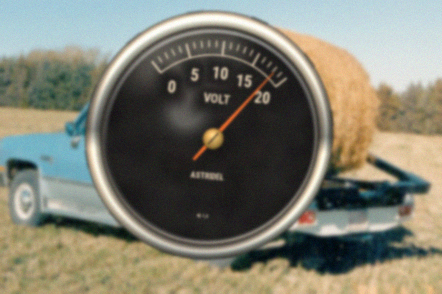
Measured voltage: 18 V
